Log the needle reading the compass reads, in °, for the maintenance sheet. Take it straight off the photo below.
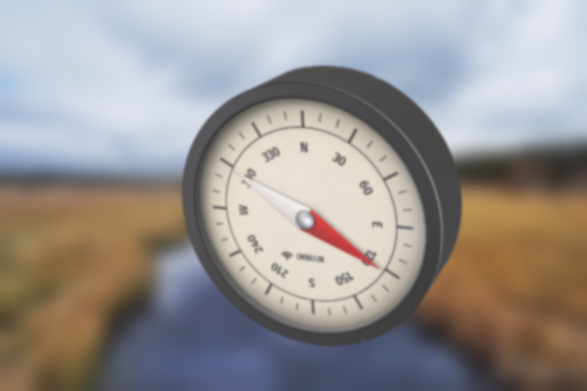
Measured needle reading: 120 °
